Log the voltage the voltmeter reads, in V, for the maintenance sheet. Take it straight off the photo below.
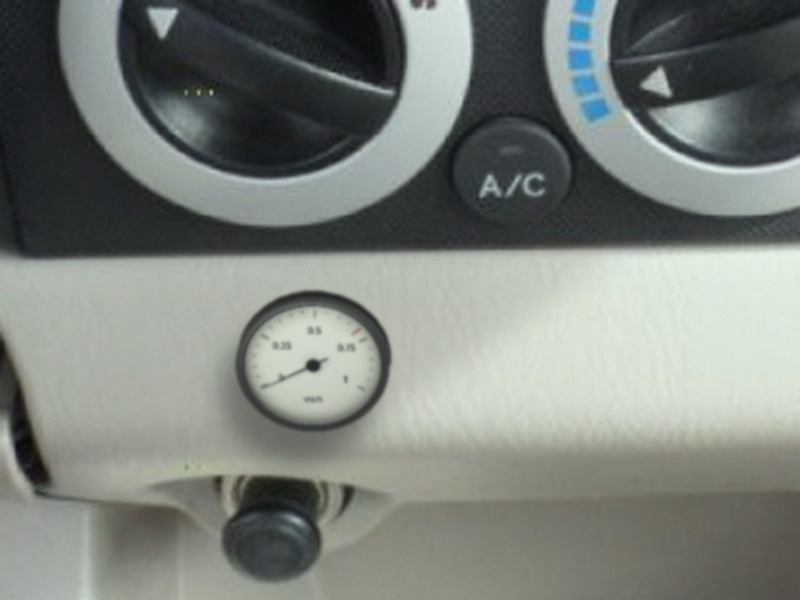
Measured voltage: 0 V
